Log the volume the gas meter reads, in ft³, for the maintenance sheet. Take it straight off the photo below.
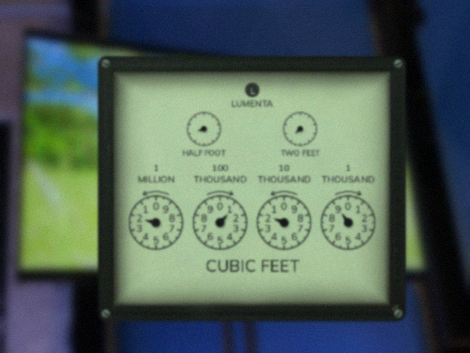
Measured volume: 211900 ft³
